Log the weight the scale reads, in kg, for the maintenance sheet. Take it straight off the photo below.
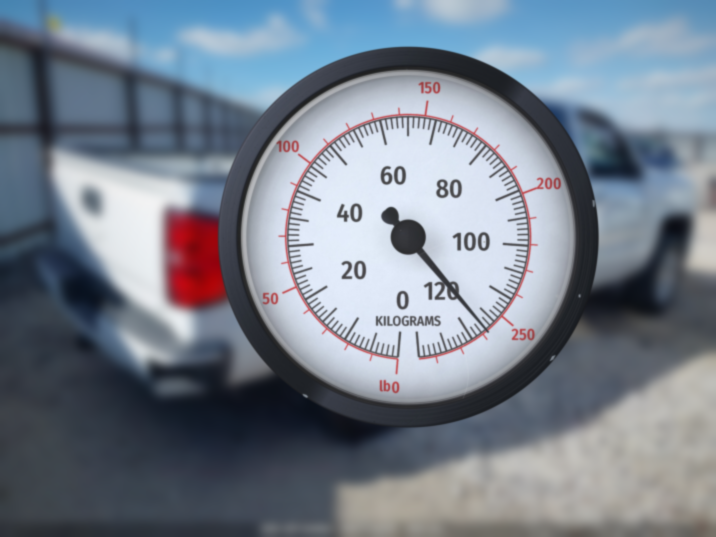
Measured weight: 117 kg
